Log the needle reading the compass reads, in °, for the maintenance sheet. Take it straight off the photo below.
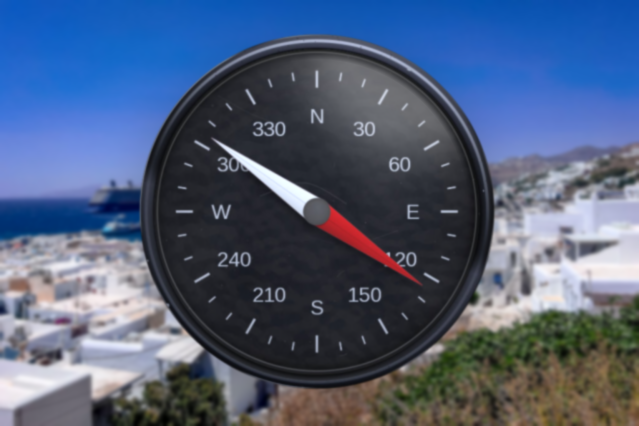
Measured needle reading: 125 °
